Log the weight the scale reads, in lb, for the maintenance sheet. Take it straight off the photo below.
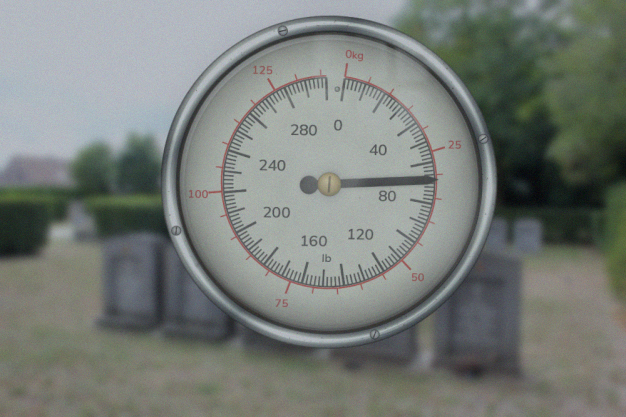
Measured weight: 68 lb
